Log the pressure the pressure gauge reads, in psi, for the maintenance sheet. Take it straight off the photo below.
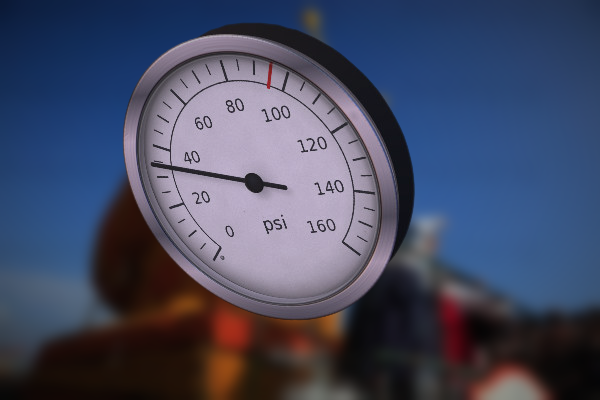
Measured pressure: 35 psi
